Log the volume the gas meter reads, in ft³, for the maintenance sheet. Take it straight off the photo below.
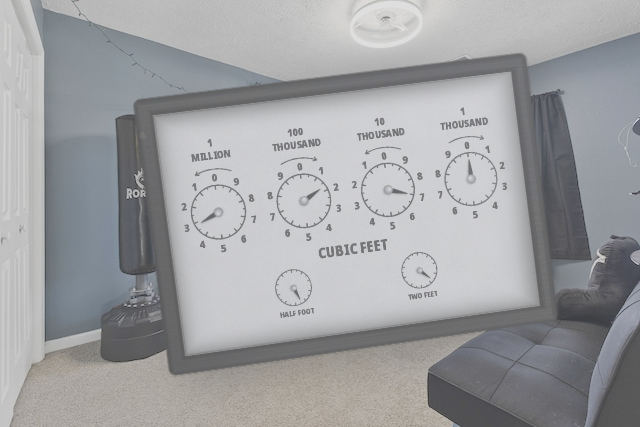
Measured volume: 317000 ft³
